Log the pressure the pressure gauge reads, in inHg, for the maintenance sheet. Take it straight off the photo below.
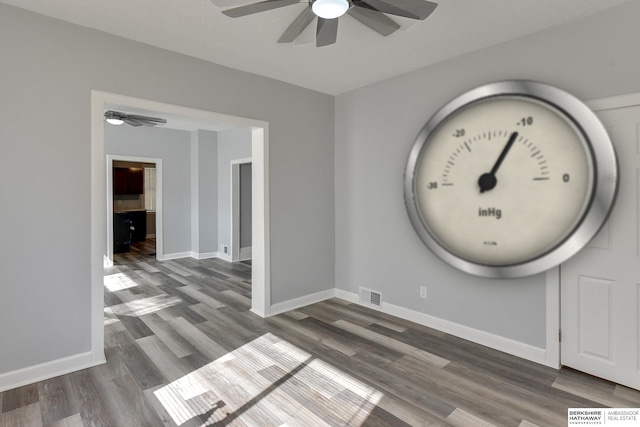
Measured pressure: -10 inHg
